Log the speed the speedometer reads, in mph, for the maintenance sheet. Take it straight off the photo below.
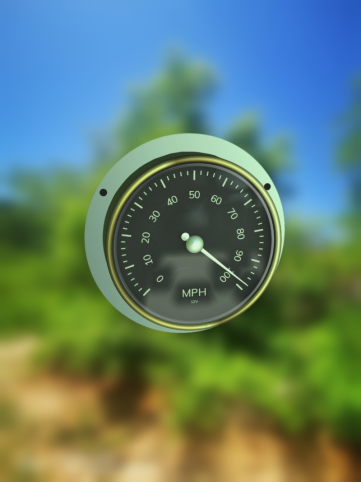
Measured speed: 98 mph
